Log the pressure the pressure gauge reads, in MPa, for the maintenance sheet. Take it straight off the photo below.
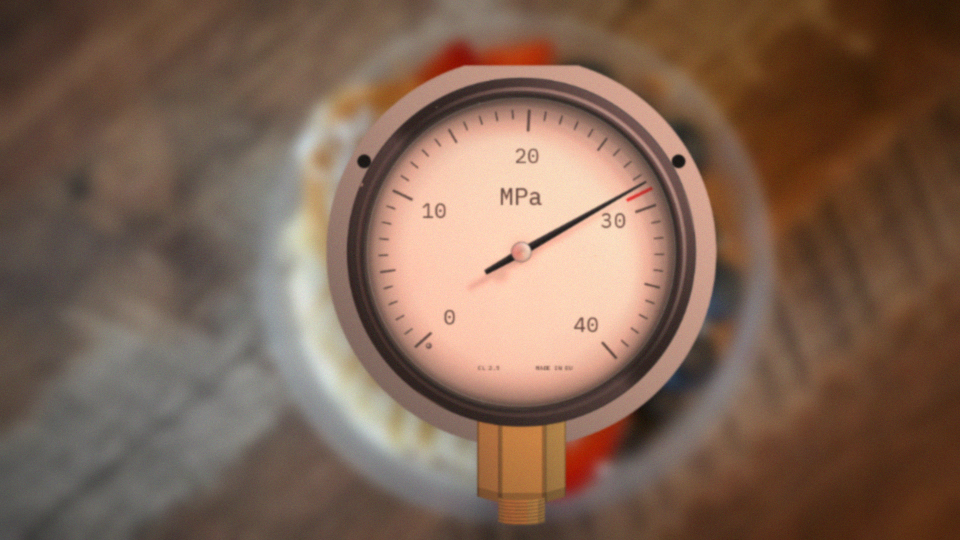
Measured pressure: 28.5 MPa
